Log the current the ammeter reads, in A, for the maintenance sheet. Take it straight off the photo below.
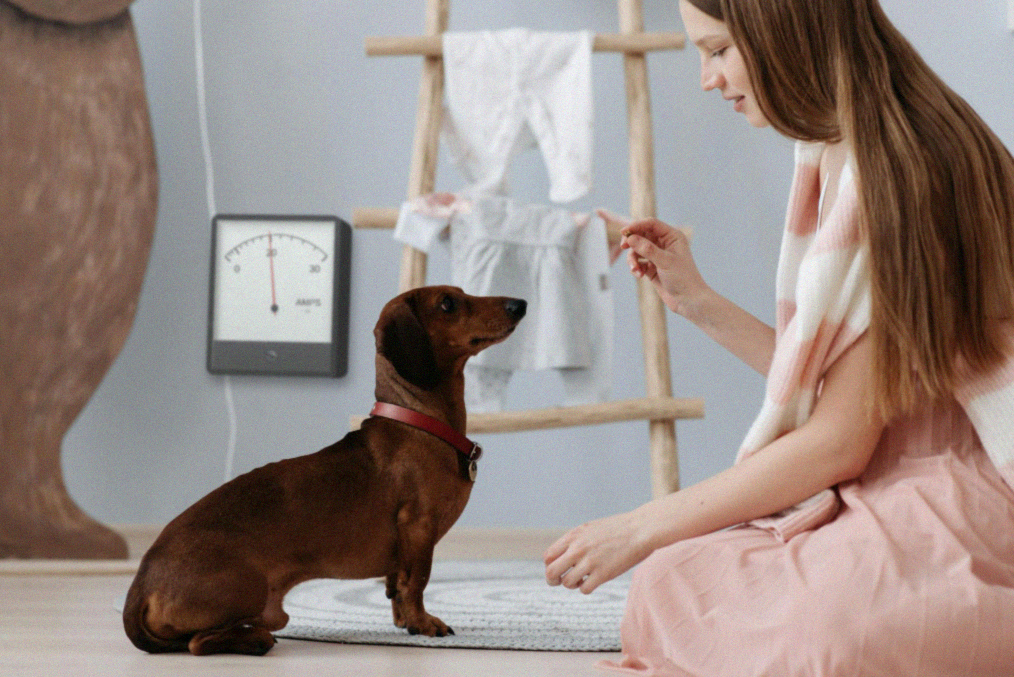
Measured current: 20 A
